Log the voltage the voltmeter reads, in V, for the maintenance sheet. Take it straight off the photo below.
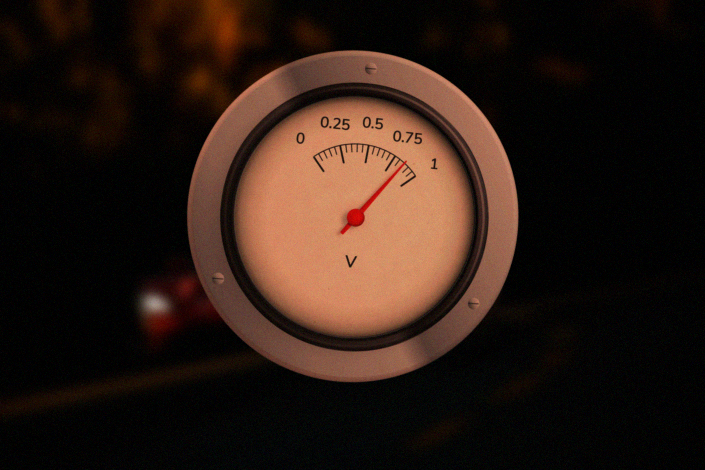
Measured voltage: 0.85 V
